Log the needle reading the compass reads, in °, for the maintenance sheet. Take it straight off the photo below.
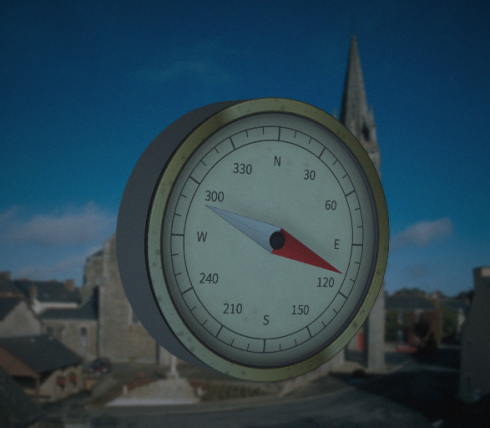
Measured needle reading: 110 °
